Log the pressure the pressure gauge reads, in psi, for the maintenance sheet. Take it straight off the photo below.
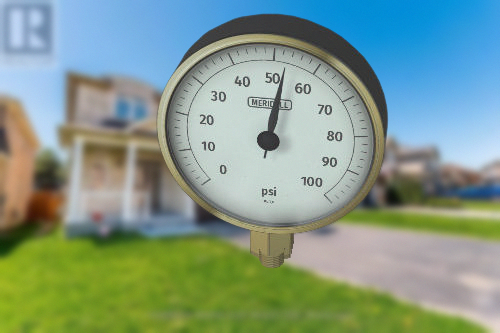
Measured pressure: 53 psi
